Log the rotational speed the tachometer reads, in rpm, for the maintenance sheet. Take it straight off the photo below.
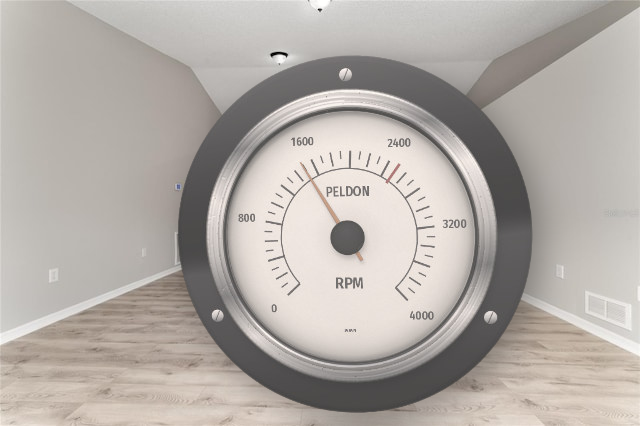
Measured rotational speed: 1500 rpm
